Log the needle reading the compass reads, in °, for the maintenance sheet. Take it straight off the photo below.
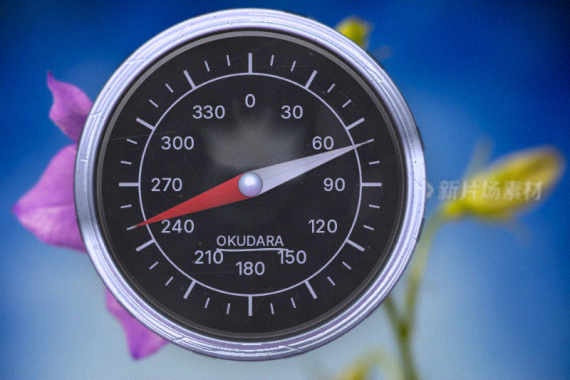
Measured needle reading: 250 °
